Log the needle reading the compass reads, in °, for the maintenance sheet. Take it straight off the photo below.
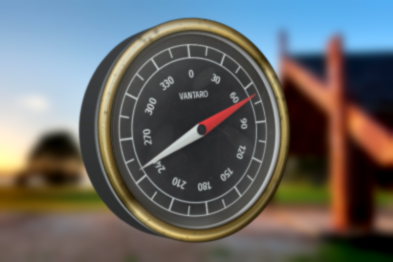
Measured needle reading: 67.5 °
